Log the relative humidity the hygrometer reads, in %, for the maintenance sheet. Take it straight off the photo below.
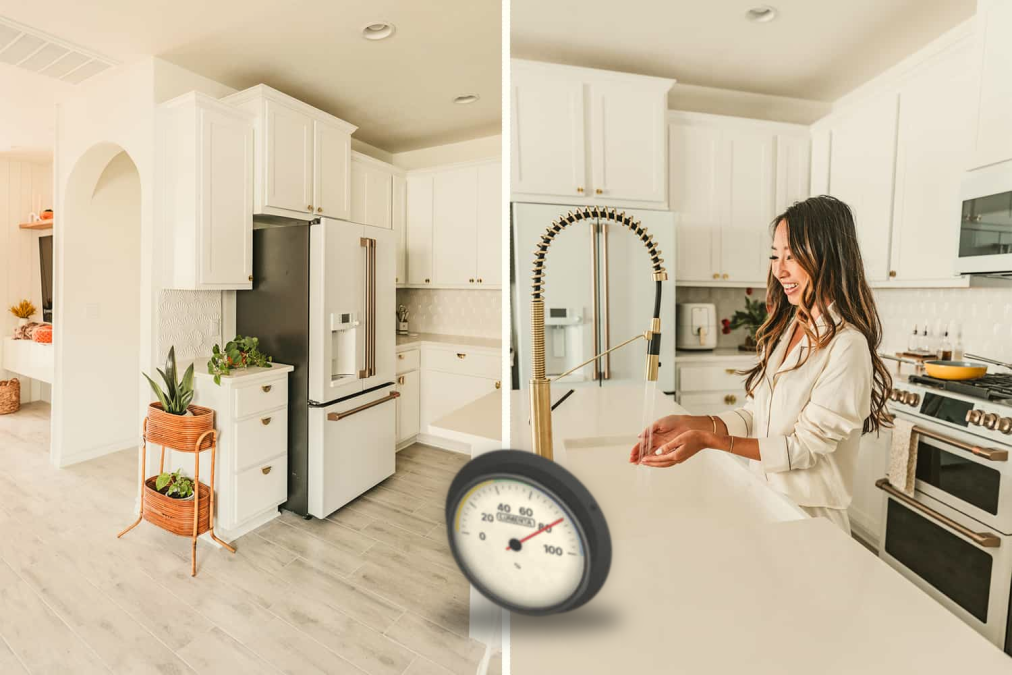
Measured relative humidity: 80 %
